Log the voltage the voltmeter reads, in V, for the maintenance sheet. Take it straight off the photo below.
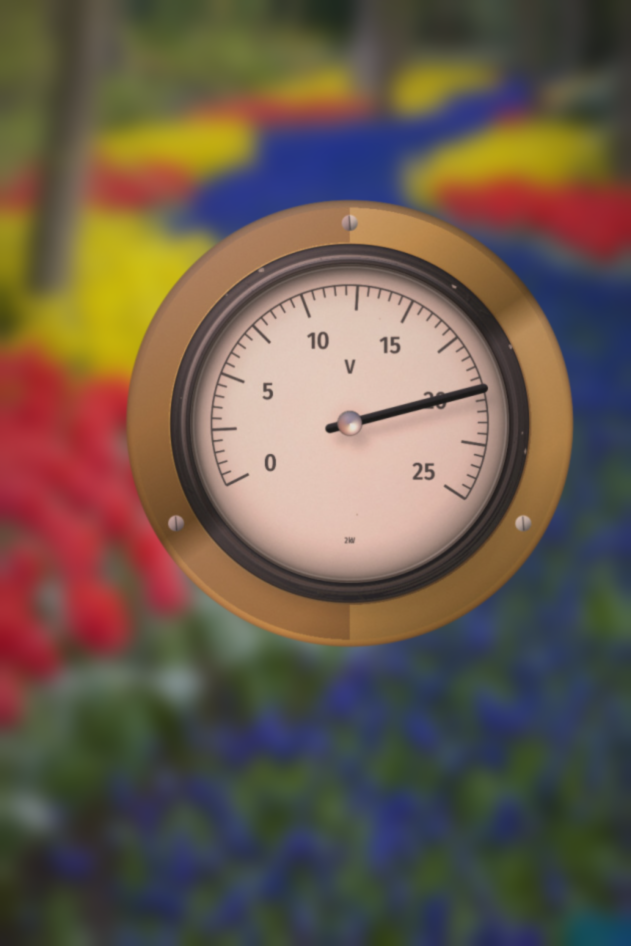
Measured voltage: 20 V
